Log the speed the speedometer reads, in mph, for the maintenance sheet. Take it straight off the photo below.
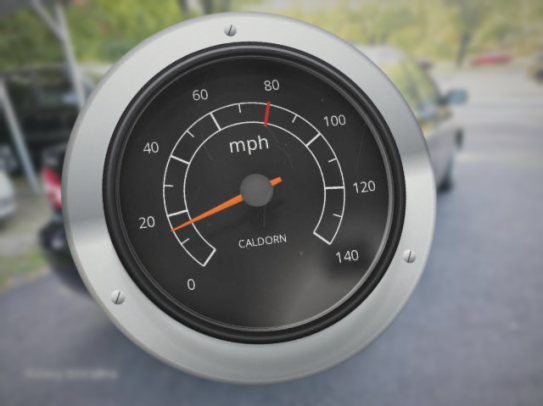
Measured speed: 15 mph
